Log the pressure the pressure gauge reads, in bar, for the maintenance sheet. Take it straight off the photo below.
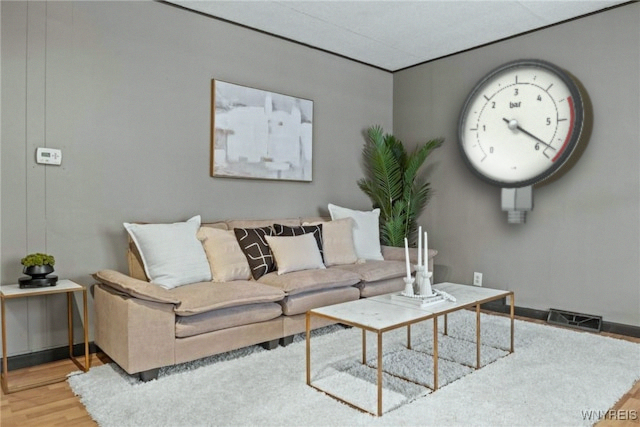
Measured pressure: 5.75 bar
